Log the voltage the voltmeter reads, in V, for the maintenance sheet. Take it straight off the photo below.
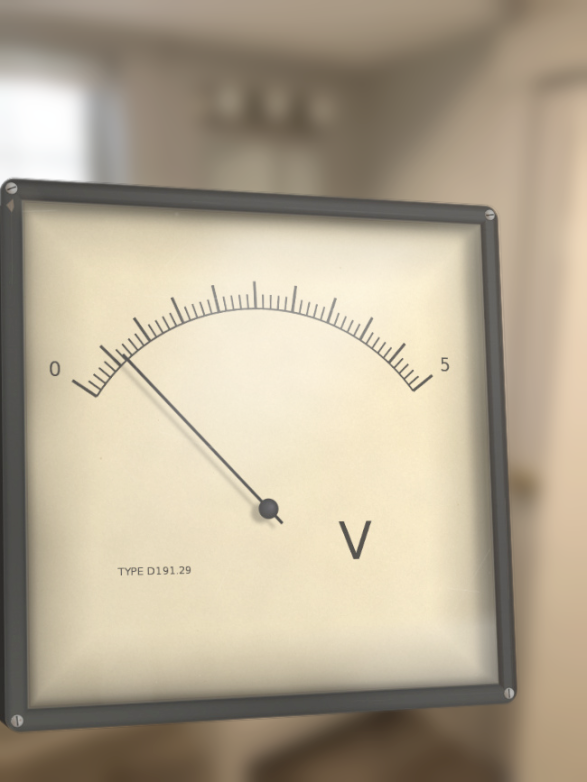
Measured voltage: 0.6 V
